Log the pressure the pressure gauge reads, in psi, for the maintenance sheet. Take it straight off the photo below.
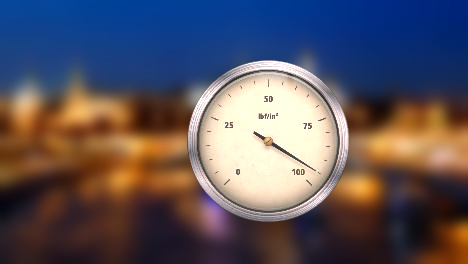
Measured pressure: 95 psi
